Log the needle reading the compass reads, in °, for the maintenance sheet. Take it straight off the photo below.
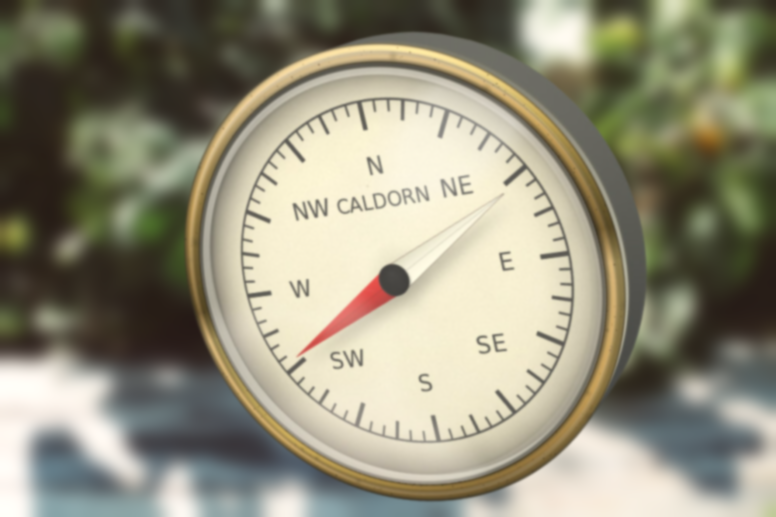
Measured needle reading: 242.5 °
